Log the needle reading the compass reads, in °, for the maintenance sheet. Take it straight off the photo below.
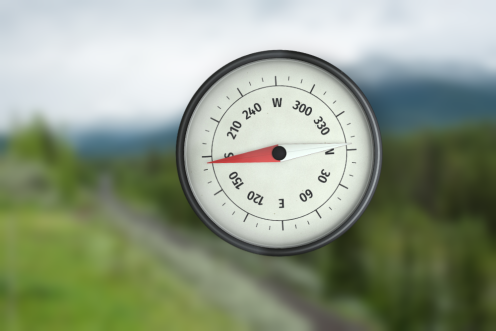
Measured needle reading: 175 °
